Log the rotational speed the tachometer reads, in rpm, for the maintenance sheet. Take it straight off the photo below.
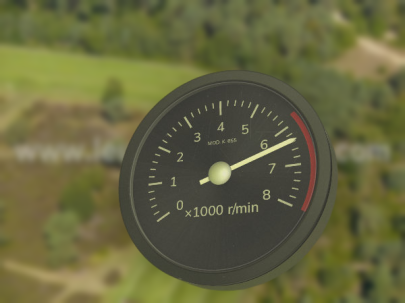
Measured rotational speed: 6400 rpm
